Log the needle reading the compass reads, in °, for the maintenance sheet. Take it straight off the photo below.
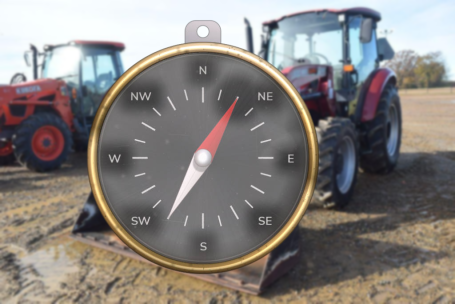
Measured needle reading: 30 °
